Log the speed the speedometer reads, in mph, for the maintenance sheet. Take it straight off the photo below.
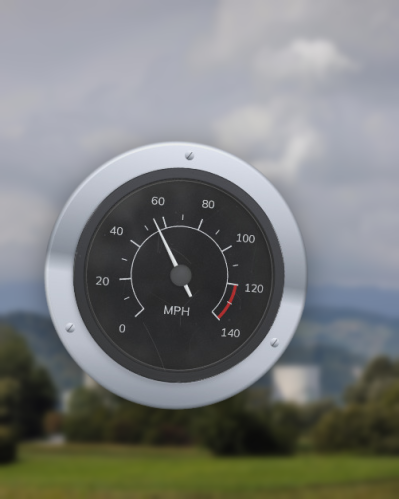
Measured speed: 55 mph
